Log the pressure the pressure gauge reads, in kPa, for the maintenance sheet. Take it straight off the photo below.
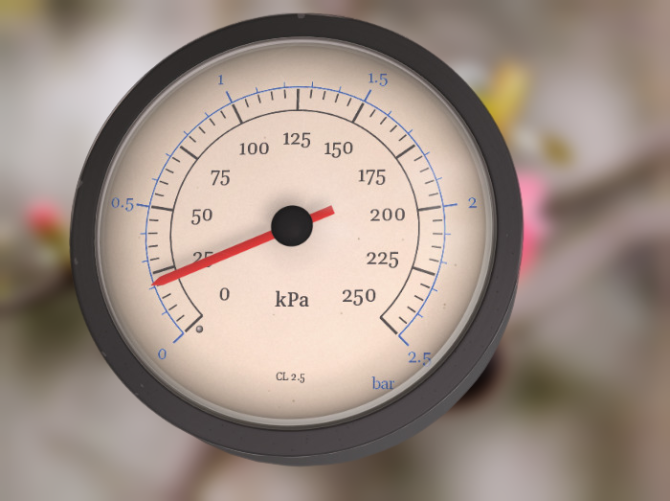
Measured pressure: 20 kPa
